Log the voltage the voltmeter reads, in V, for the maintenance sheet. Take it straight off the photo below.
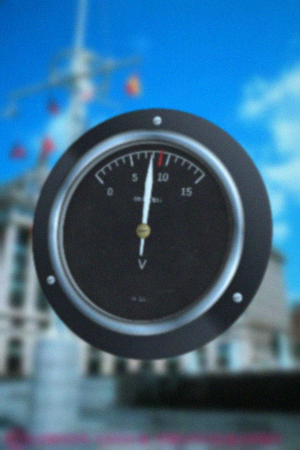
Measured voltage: 8 V
